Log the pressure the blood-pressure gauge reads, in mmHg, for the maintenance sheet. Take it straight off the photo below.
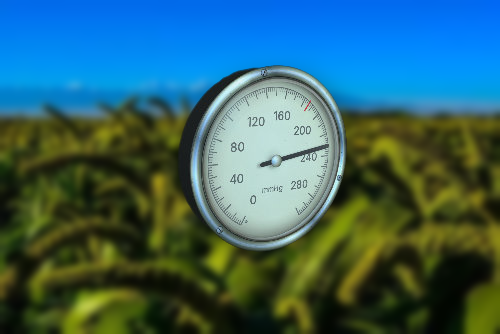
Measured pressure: 230 mmHg
